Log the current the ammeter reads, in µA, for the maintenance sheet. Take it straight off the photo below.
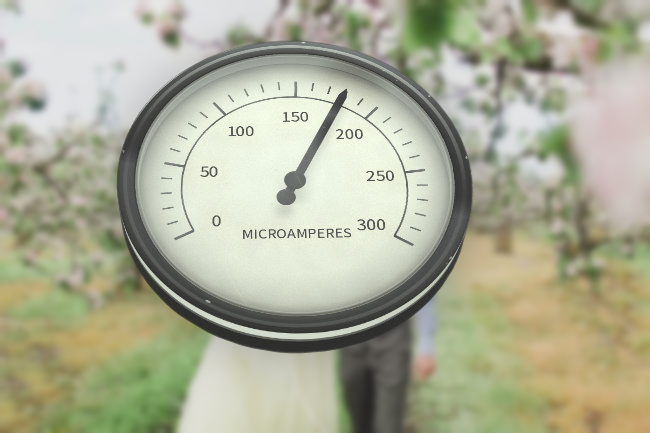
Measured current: 180 µA
